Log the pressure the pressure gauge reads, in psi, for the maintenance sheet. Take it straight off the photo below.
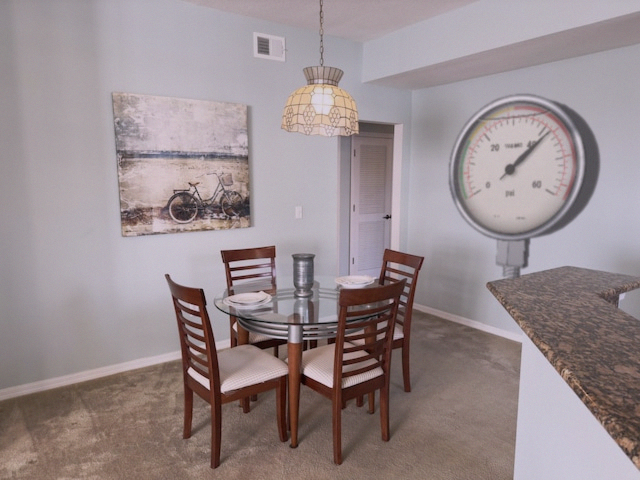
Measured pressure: 42 psi
